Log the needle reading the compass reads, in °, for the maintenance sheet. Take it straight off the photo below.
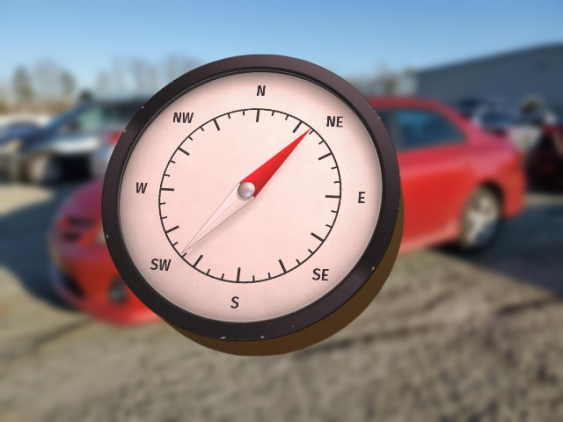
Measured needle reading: 40 °
